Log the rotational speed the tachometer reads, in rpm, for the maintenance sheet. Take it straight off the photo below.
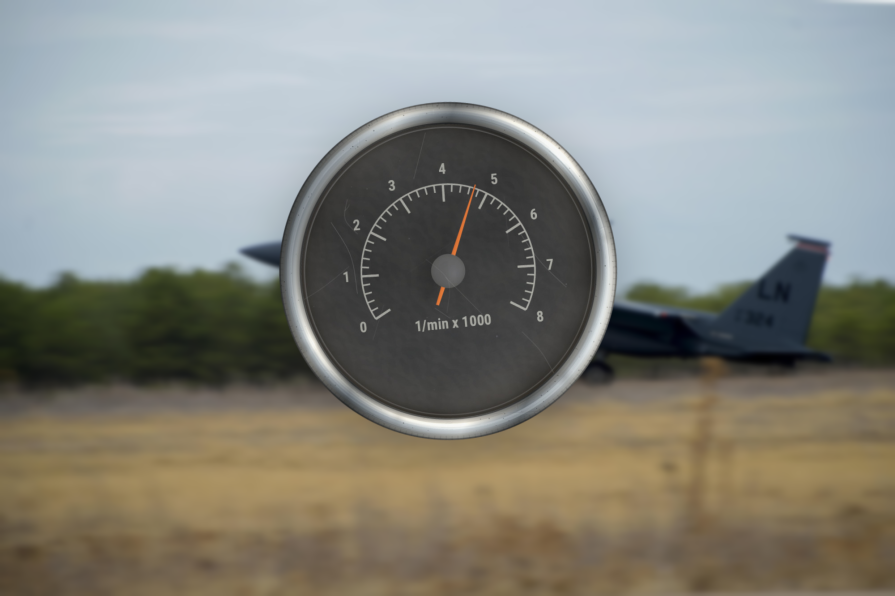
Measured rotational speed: 4700 rpm
